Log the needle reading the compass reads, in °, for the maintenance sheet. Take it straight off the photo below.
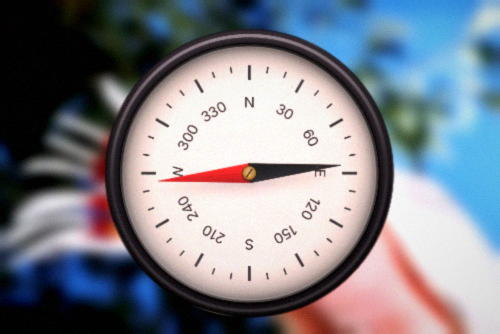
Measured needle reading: 265 °
